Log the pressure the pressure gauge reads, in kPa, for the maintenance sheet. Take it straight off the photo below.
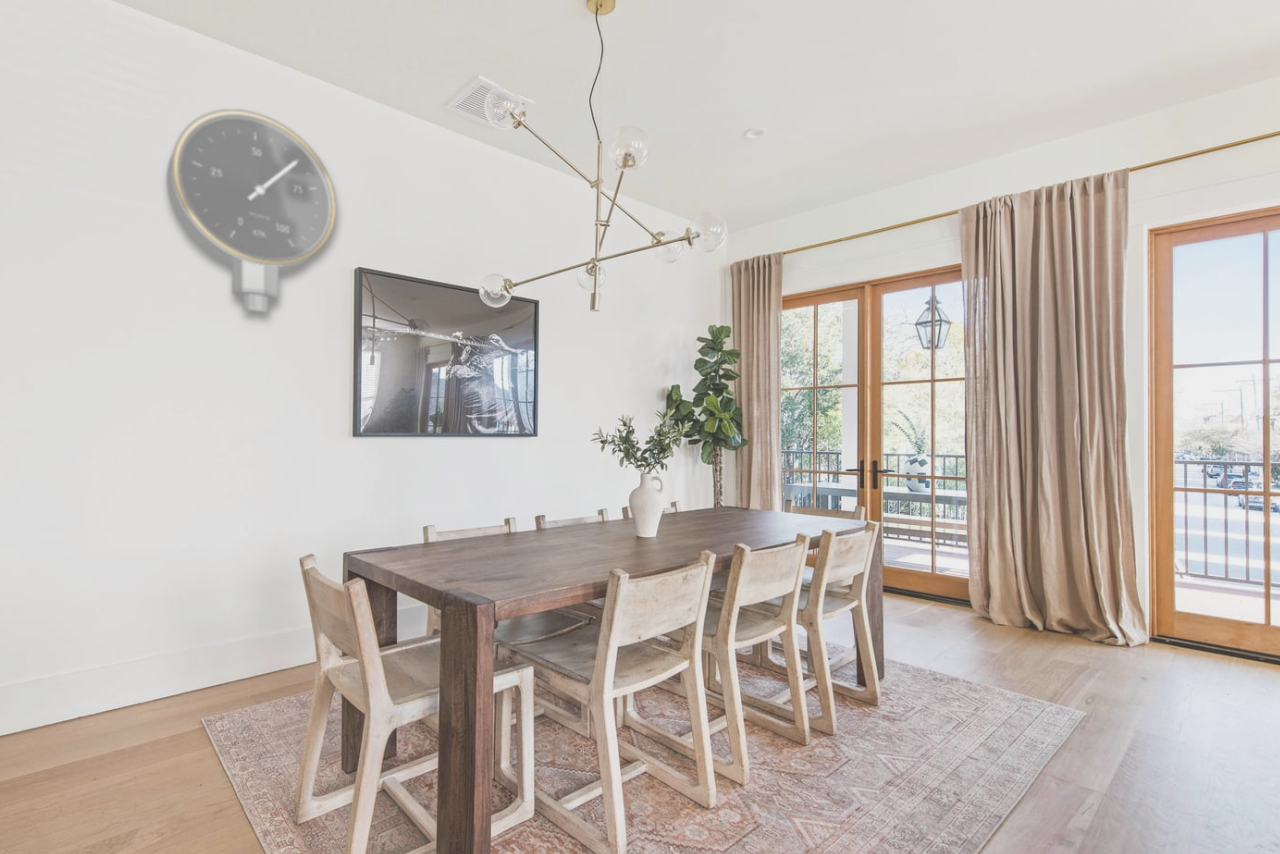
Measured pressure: 65 kPa
